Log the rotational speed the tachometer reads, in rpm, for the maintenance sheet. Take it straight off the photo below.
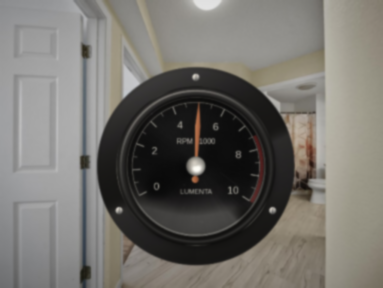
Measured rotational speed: 5000 rpm
